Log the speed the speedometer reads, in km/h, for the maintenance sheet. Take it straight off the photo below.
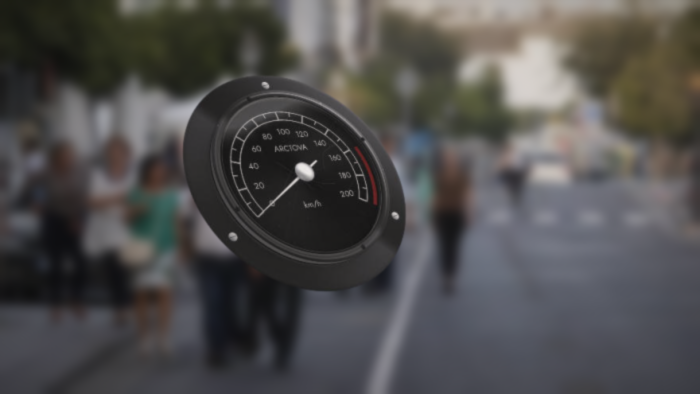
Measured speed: 0 km/h
